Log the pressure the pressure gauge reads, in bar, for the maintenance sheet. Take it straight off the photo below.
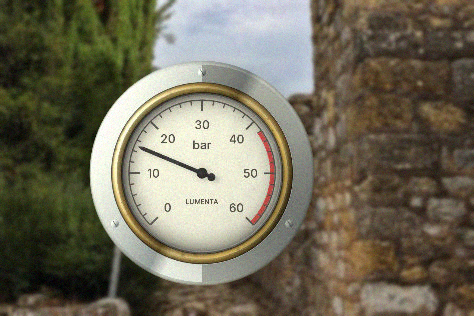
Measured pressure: 15 bar
